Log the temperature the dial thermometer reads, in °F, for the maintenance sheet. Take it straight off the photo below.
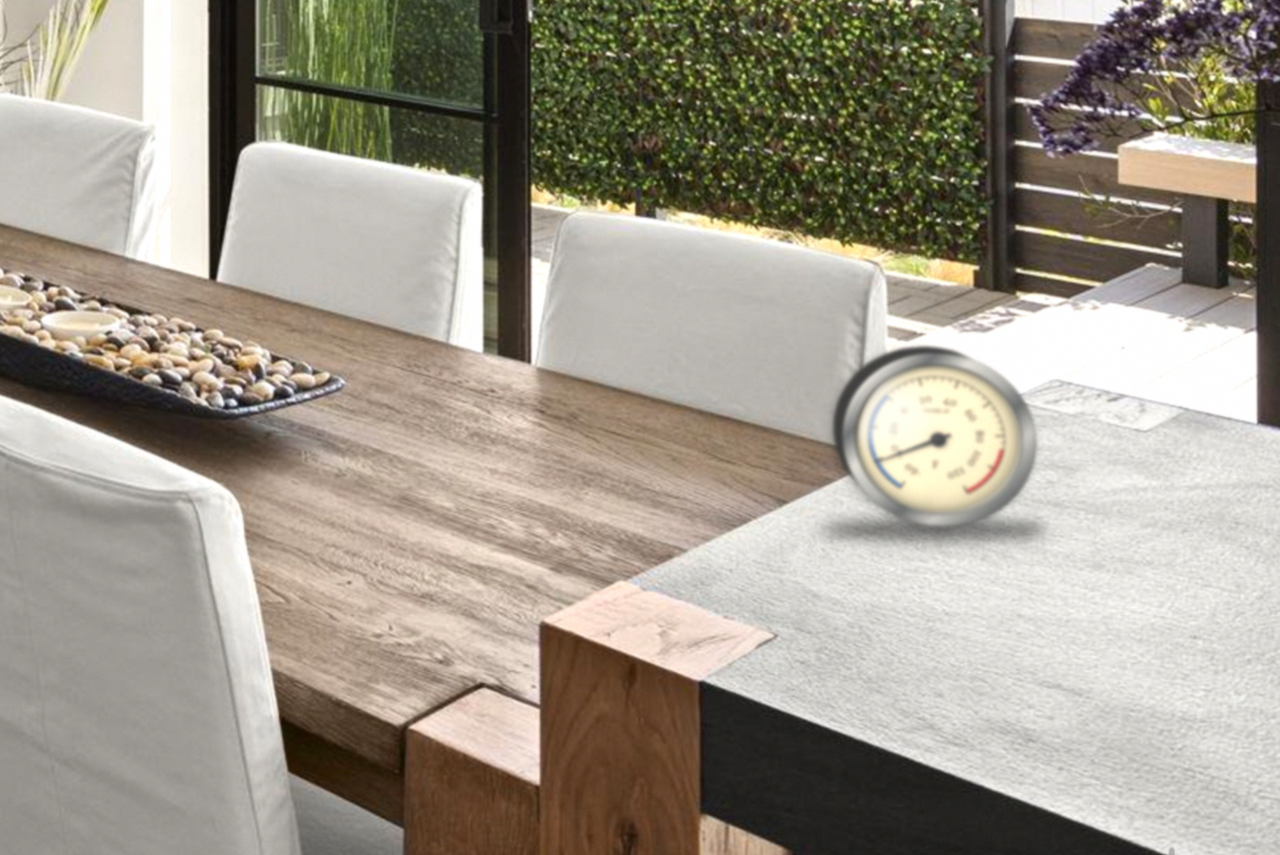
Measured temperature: -40 °F
